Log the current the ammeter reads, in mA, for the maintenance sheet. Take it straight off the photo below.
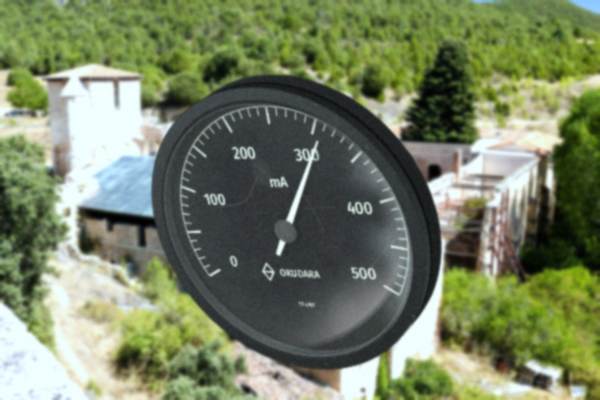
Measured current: 310 mA
